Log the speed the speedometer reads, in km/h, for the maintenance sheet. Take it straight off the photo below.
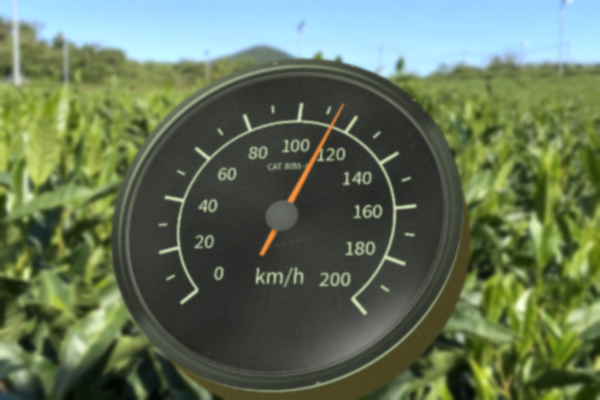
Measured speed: 115 km/h
